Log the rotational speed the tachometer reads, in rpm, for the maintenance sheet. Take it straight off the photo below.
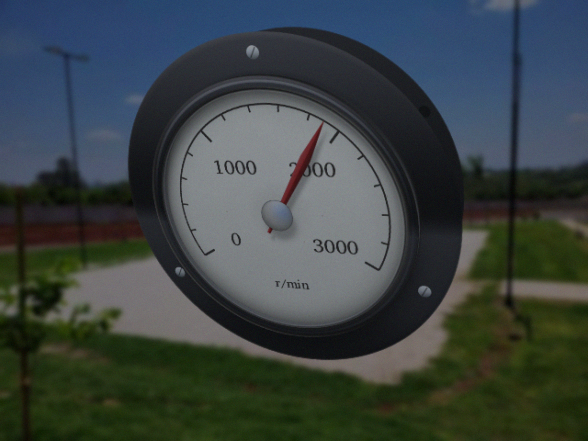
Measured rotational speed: 1900 rpm
